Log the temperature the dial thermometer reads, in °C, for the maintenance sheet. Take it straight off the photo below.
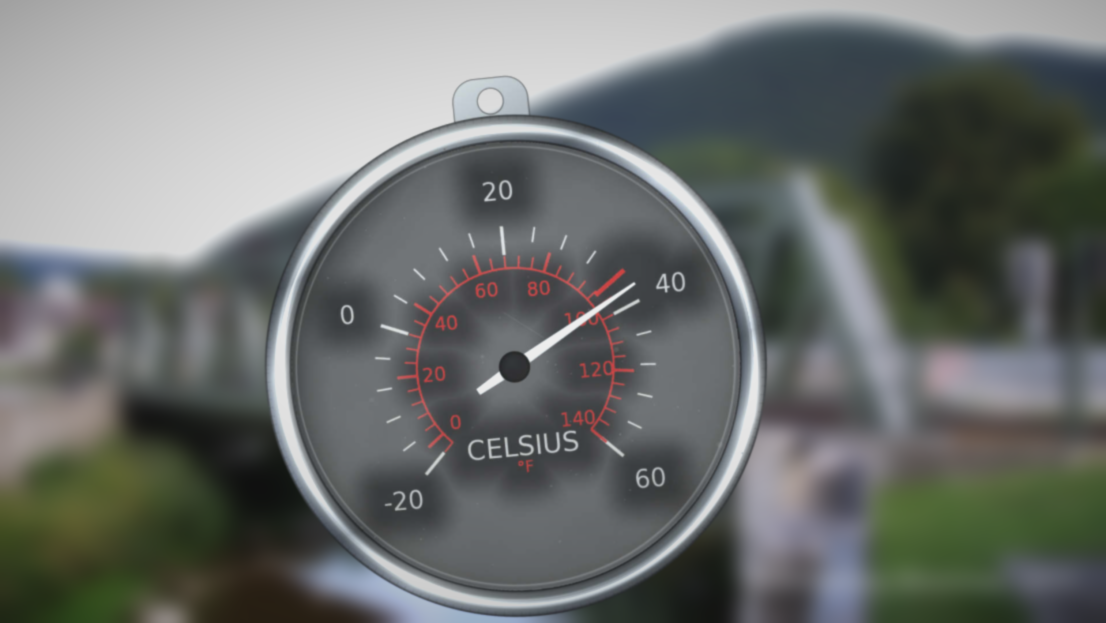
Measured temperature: 38 °C
